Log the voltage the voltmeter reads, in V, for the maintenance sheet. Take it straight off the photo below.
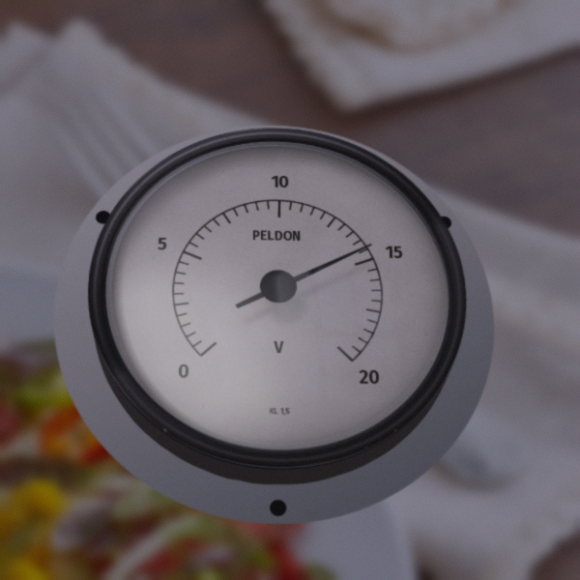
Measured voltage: 14.5 V
